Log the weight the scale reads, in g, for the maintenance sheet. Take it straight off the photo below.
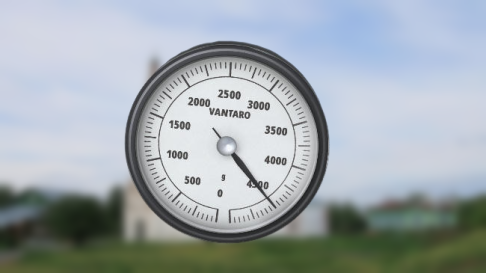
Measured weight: 4500 g
